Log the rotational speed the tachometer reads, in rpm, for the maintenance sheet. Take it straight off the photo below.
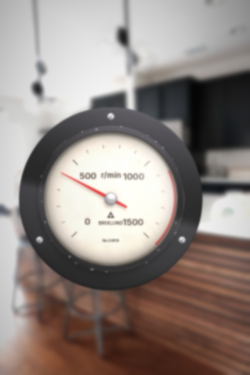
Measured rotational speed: 400 rpm
